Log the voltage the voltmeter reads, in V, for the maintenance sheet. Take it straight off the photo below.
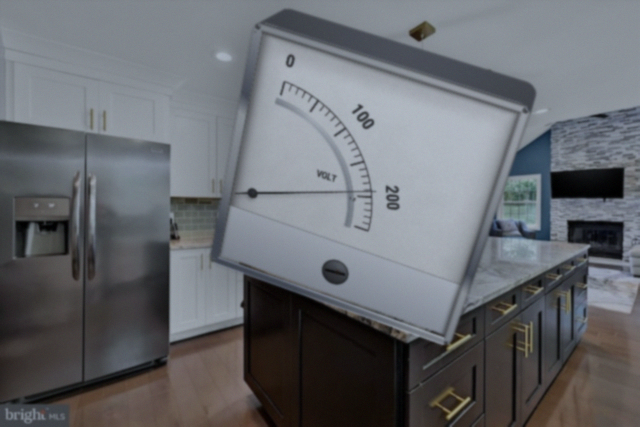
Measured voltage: 190 V
